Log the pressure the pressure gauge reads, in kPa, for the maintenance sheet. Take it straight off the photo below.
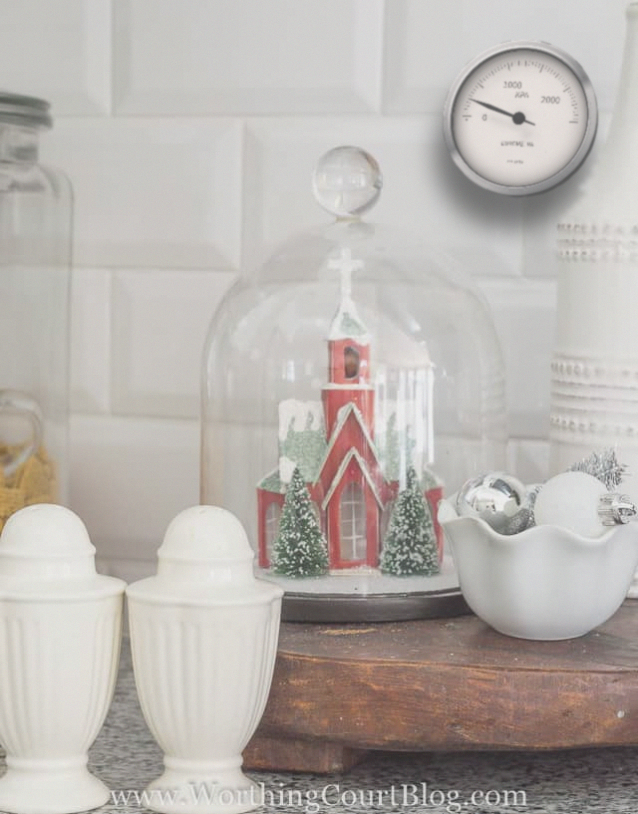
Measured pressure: 250 kPa
